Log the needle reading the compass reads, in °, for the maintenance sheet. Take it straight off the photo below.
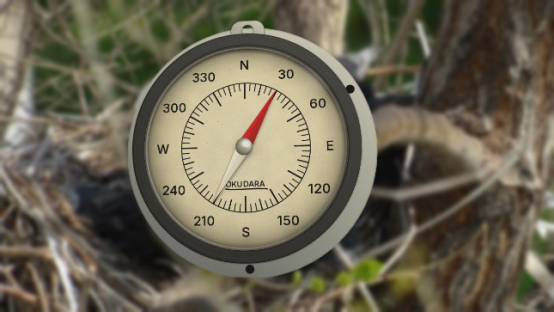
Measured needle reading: 30 °
